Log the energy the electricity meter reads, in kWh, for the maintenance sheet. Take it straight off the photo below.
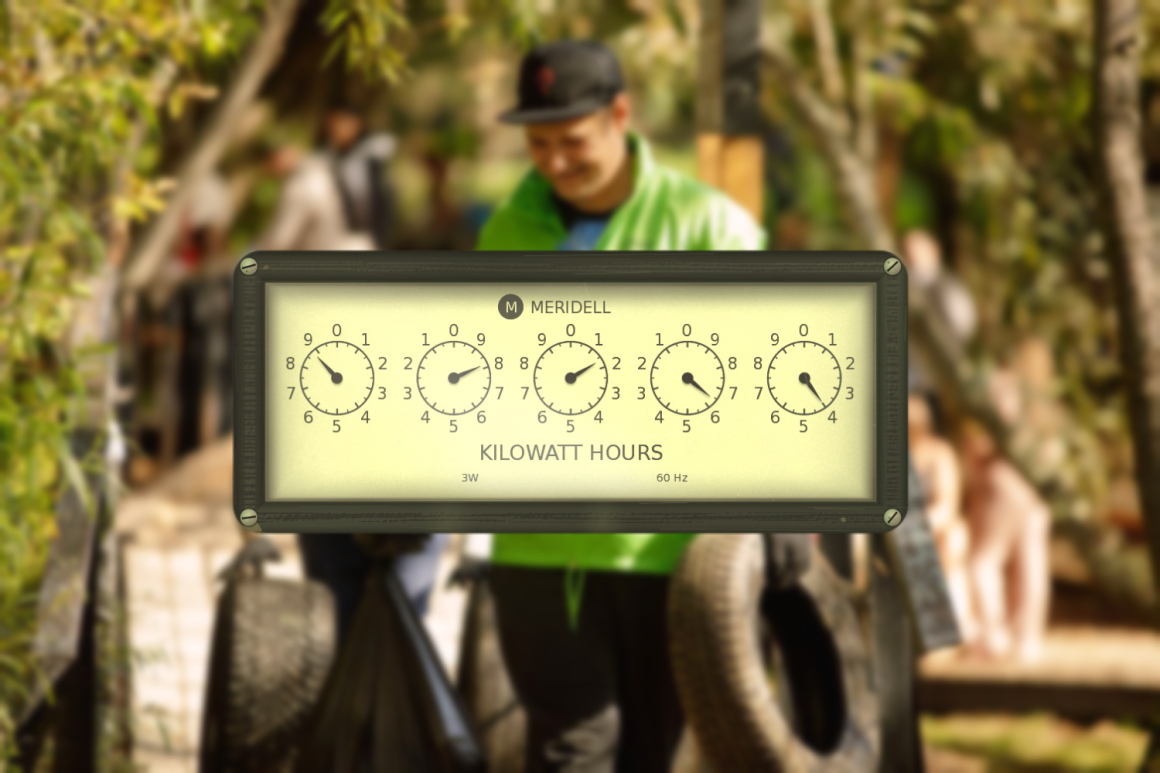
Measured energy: 88164 kWh
